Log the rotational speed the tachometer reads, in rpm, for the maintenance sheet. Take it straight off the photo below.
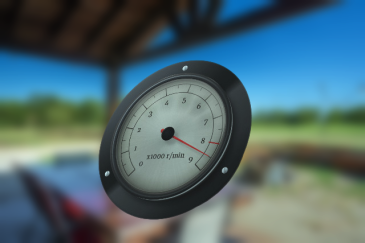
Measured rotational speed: 8500 rpm
